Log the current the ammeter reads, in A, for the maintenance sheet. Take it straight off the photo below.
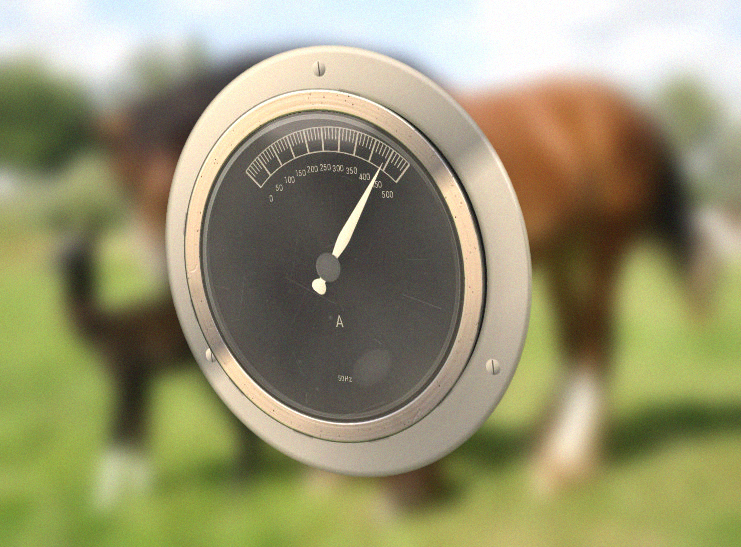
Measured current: 450 A
